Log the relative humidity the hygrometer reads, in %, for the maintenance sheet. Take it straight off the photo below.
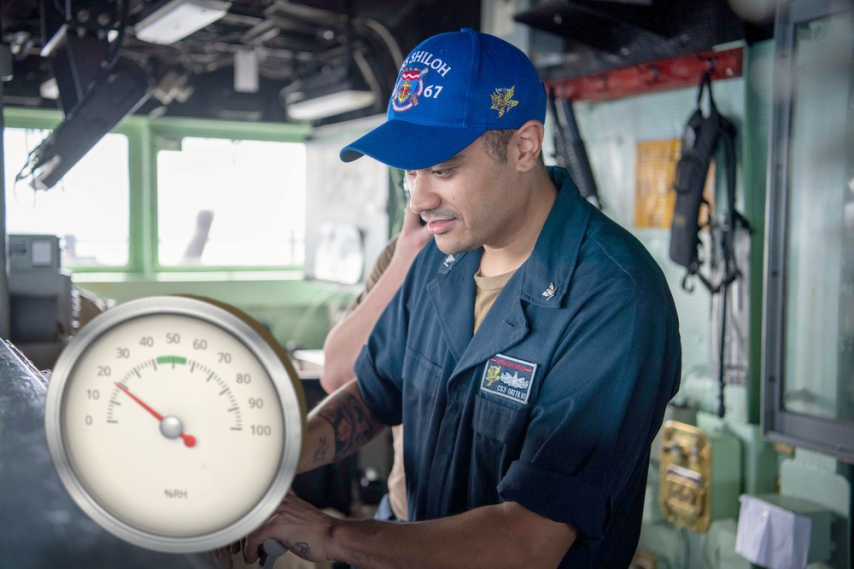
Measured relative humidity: 20 %
